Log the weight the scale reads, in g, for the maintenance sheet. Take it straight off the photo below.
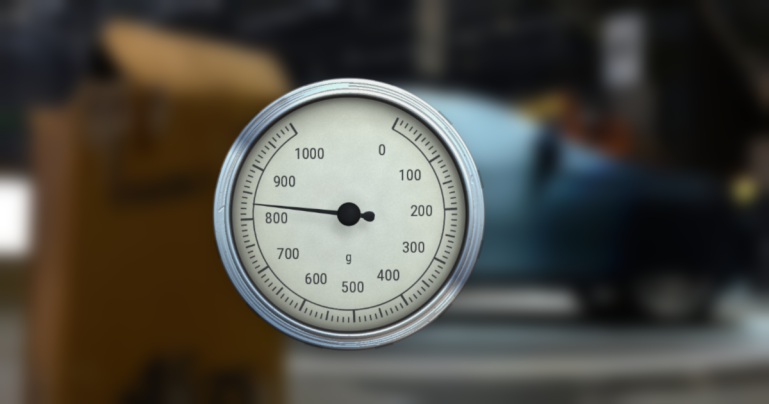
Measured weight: 830 g
